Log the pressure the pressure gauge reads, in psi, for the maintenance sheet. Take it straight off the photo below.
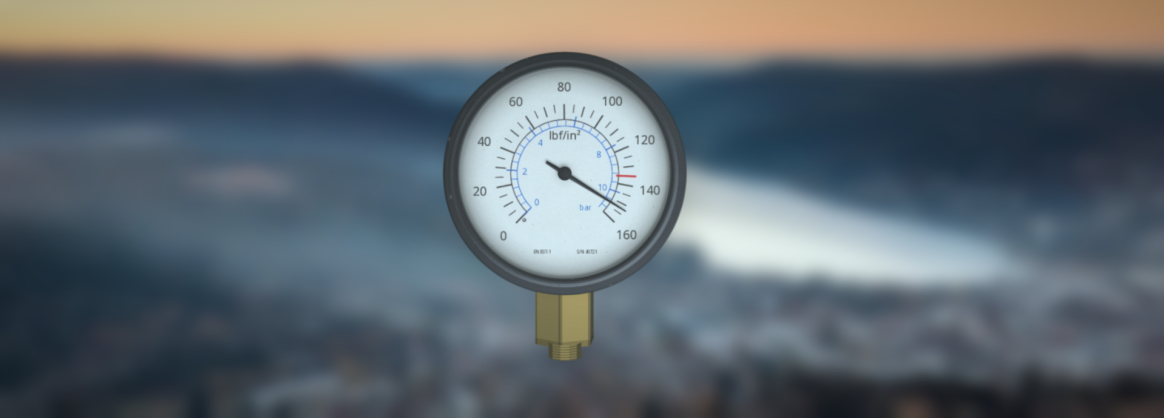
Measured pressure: 152.5 psi
